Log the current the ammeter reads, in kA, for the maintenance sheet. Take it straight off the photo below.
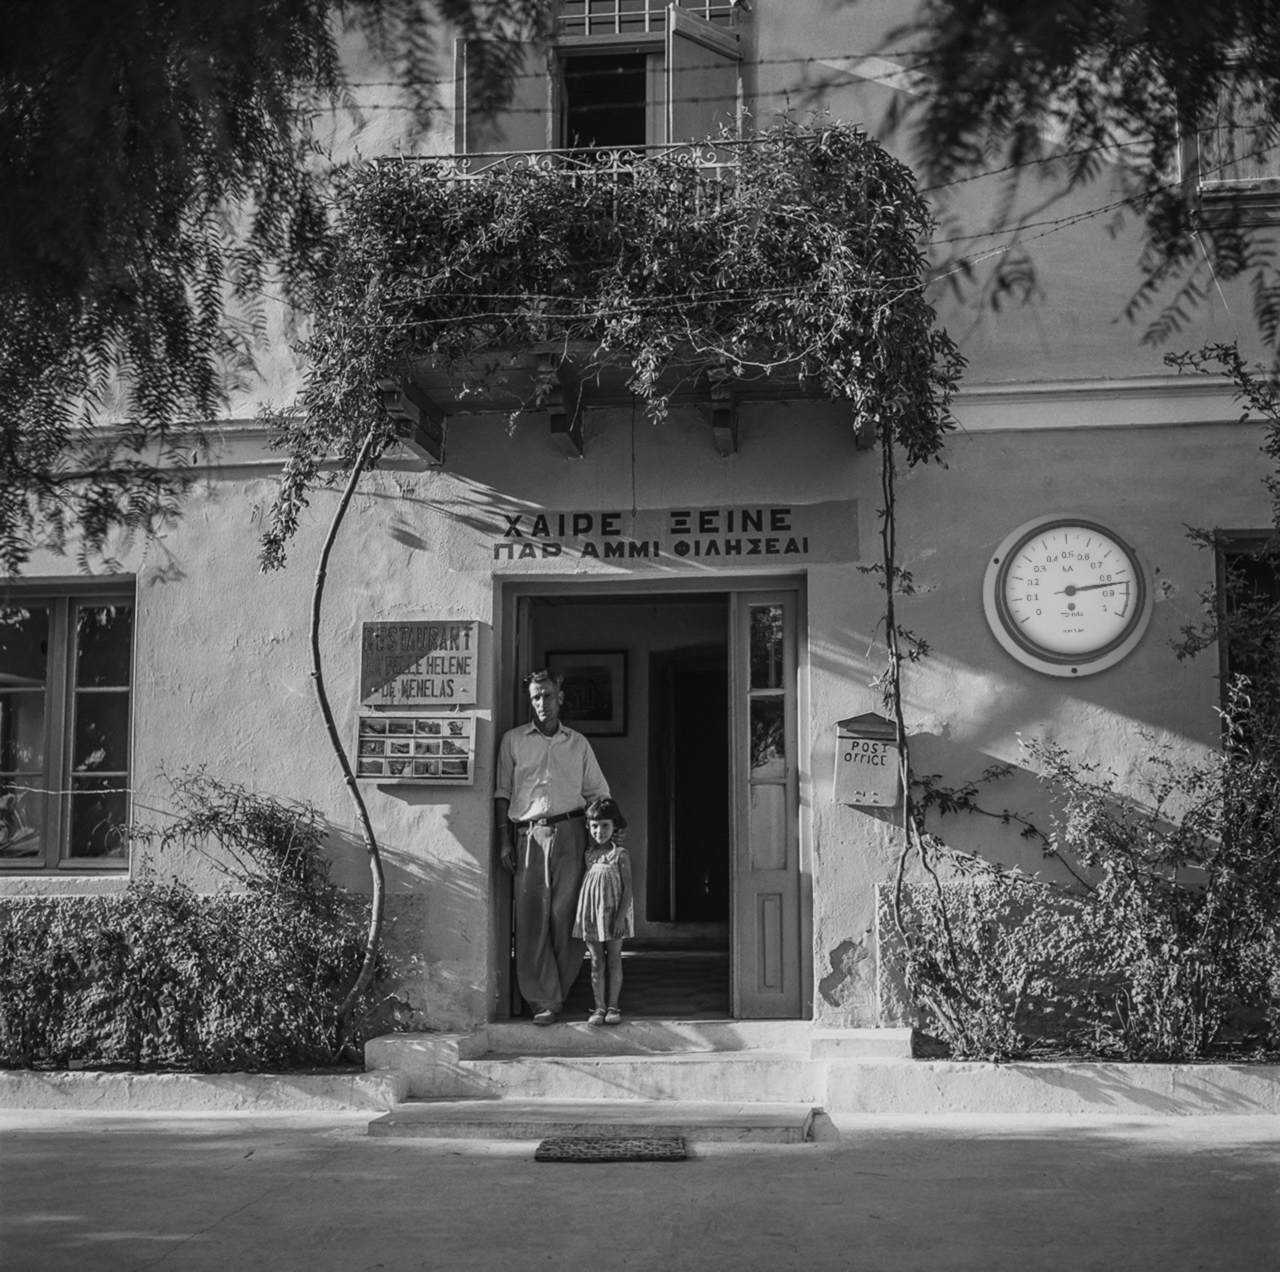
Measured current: 0.85 kA
